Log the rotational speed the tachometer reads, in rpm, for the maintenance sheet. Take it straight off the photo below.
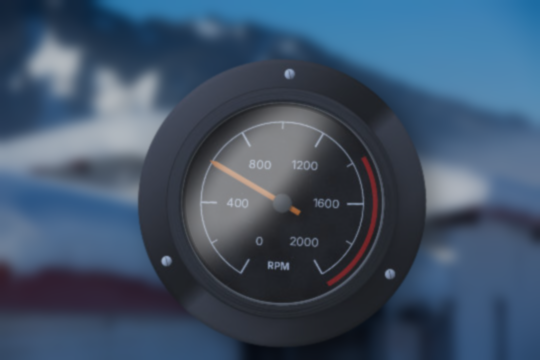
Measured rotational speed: 600 rpm
